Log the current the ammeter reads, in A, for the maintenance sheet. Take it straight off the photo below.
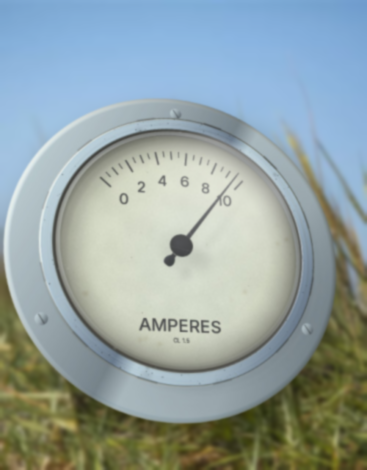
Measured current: 9.5 A
